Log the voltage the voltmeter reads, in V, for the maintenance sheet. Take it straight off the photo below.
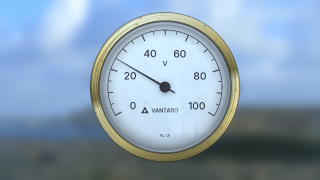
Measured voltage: 25 V
